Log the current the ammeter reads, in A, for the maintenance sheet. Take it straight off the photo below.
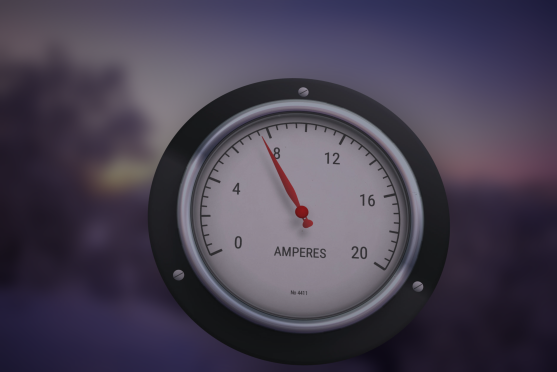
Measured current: 7.5 A
